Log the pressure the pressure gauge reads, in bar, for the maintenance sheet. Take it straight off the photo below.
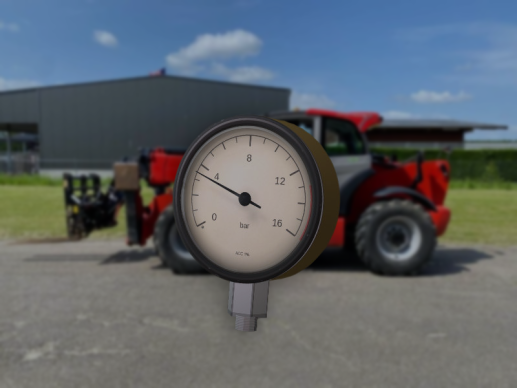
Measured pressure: 3.5 bar
